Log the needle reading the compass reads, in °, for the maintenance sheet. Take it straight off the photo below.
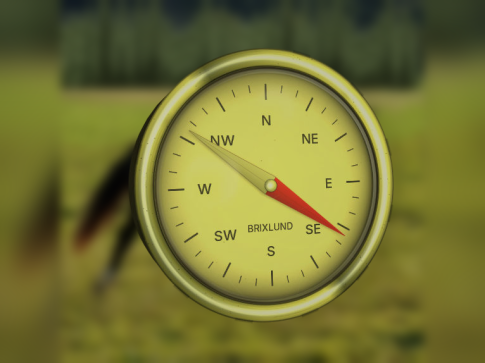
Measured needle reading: 125 °
